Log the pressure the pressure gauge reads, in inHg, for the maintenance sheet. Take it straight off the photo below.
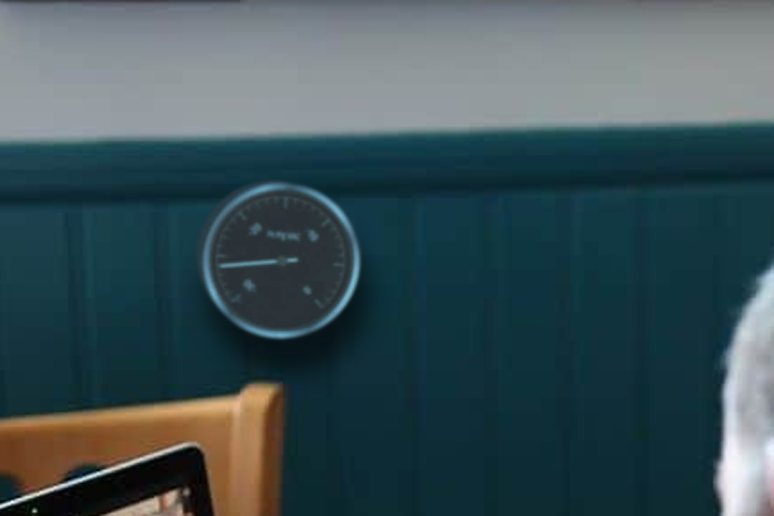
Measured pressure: -26 inHg
